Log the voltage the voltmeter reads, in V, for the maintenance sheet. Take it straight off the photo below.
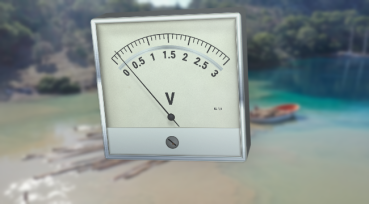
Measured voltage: 0.2 V
